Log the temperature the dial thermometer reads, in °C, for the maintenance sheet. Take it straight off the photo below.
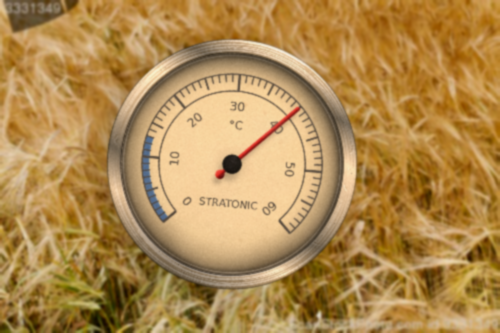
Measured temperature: 40 °C
